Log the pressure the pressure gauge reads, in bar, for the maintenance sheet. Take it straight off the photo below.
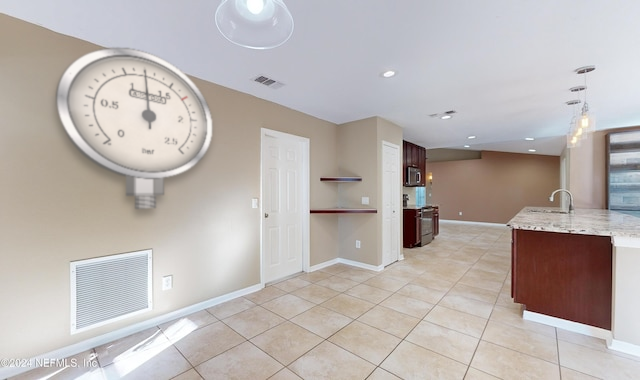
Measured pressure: 1.2 bar
